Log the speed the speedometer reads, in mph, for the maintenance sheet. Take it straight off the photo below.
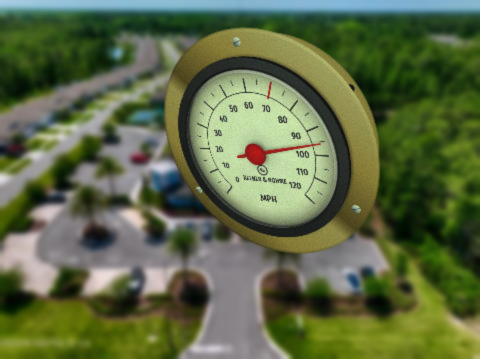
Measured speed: 95 mph
